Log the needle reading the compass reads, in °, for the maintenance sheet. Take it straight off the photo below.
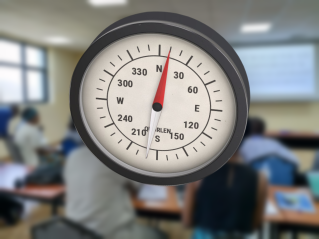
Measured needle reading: 10 °
